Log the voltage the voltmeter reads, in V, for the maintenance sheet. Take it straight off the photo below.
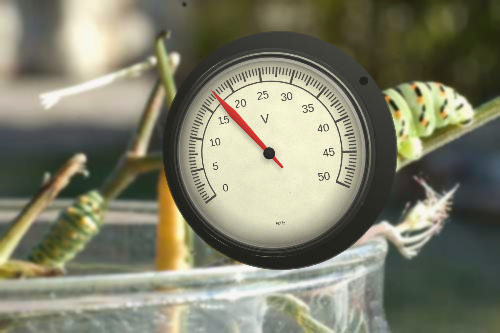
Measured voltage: 17.5 V
